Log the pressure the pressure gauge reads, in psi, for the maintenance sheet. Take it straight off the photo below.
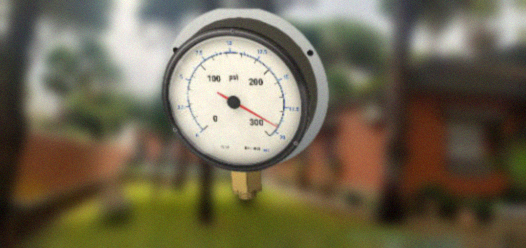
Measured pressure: 280 psi
